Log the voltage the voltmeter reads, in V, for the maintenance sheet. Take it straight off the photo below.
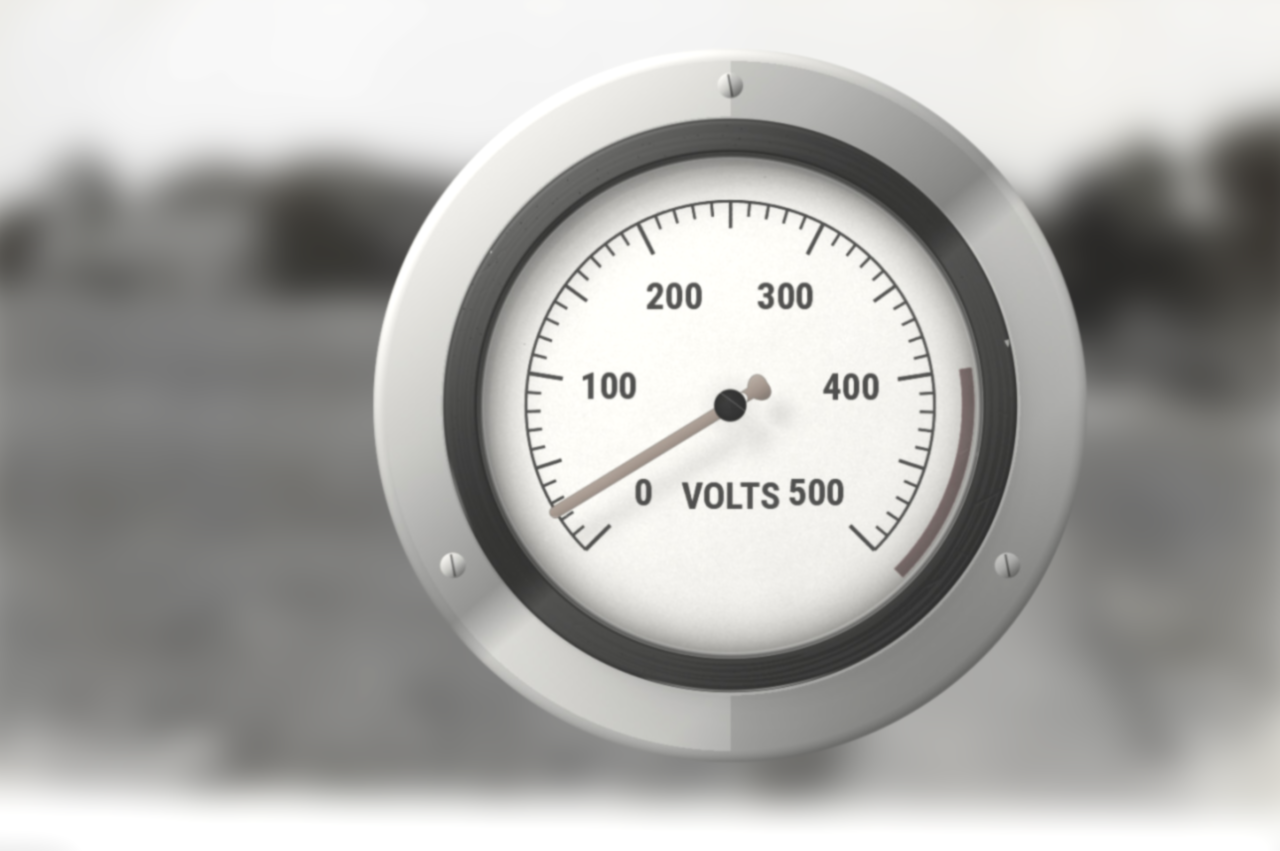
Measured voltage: 25 V
